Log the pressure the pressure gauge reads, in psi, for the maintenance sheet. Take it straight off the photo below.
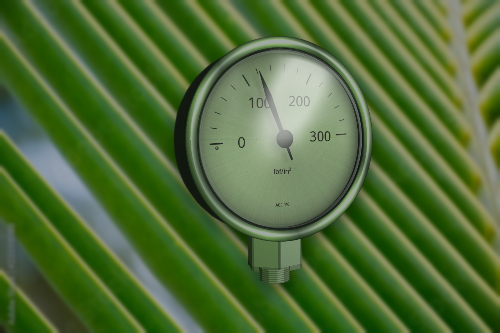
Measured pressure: 120 psi
